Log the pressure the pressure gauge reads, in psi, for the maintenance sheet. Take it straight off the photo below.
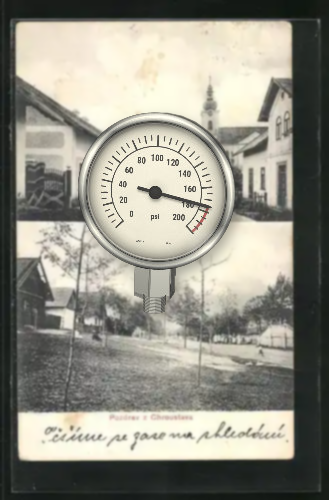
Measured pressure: 175 psi
